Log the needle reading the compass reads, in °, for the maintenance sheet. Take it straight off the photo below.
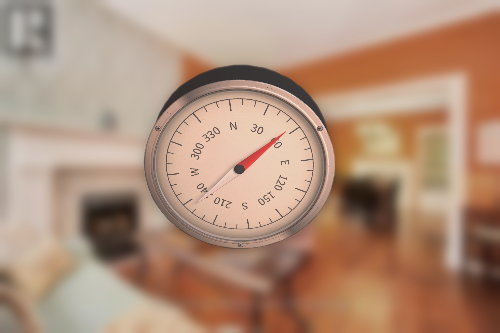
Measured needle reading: 55 °
